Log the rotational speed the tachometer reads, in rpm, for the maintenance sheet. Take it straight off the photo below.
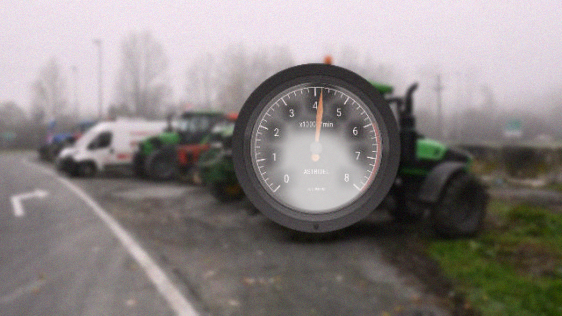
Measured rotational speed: 4200 rpm
